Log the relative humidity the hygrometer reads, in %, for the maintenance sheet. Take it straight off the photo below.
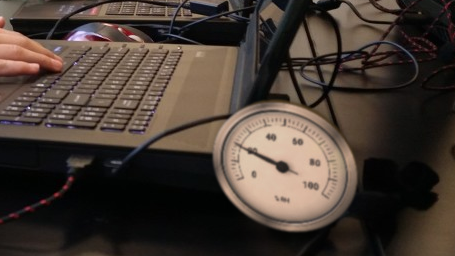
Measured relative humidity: 20 %
